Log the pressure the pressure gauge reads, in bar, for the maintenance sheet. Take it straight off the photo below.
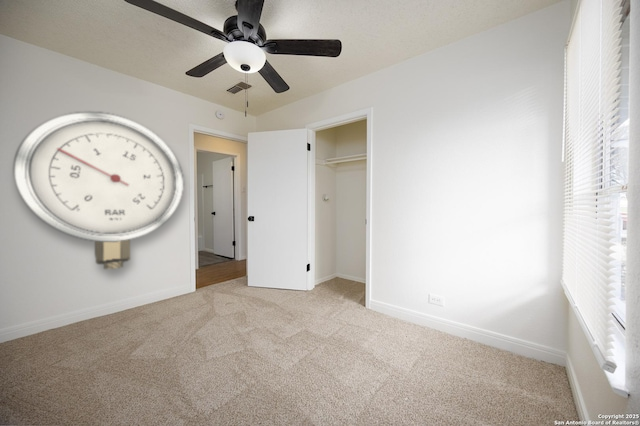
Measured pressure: 0.7 bar
